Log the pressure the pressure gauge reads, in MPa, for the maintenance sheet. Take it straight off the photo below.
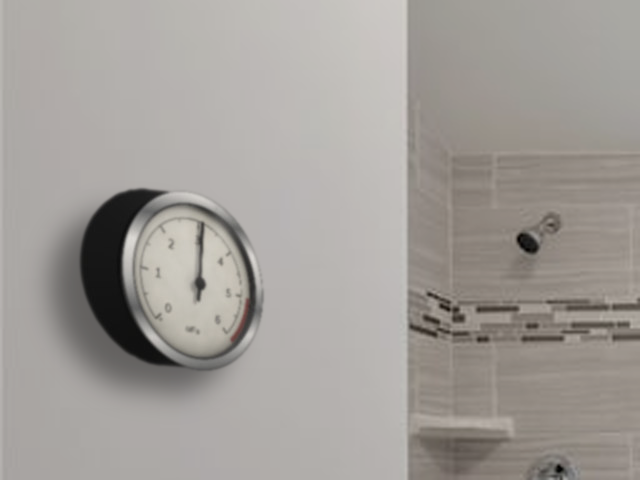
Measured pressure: 3 MPa
